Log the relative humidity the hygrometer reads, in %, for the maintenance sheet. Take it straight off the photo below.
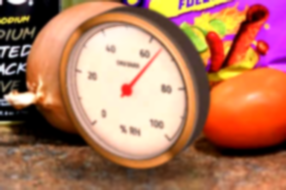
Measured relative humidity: 65 %
